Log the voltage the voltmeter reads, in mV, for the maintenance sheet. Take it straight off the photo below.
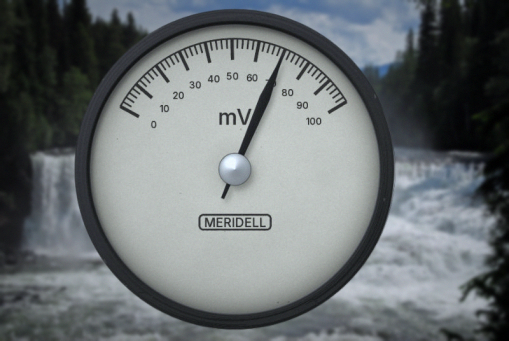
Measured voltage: 70 mV
